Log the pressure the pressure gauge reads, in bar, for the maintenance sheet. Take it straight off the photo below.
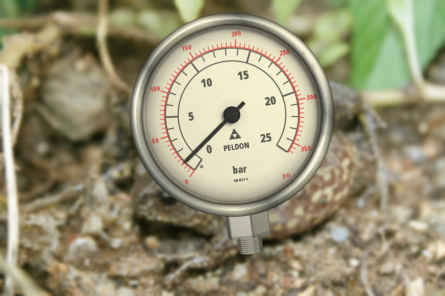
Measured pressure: 1 bar
